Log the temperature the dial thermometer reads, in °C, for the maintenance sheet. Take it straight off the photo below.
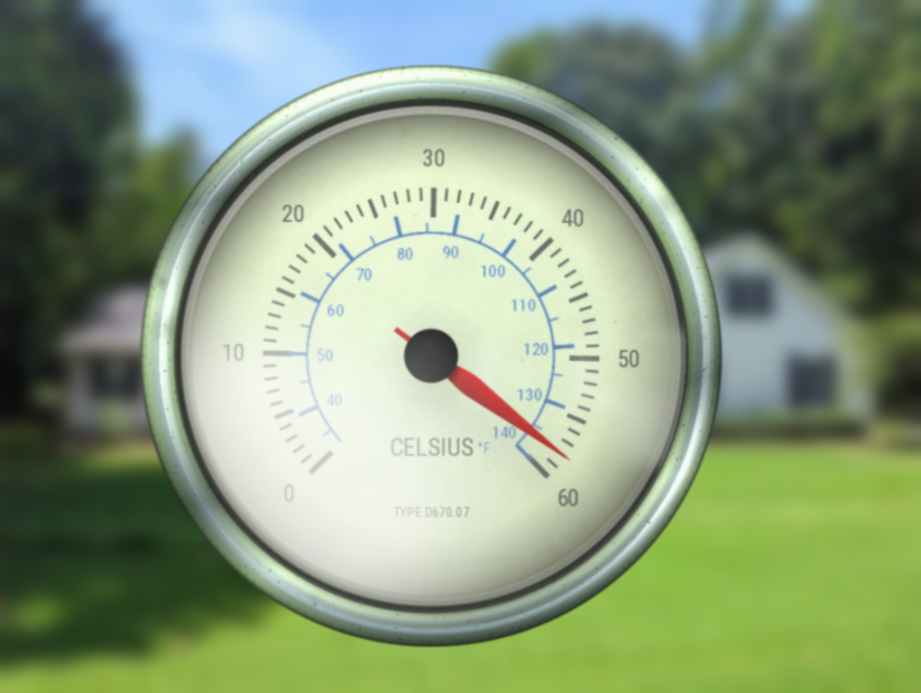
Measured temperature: 58 °C
